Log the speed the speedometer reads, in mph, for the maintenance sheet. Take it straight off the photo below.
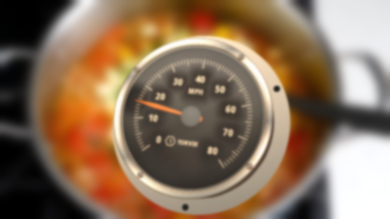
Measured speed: 15 mph
